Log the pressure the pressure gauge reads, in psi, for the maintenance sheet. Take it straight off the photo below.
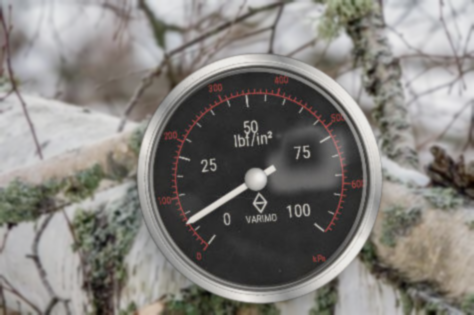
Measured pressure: 7.5 psi
